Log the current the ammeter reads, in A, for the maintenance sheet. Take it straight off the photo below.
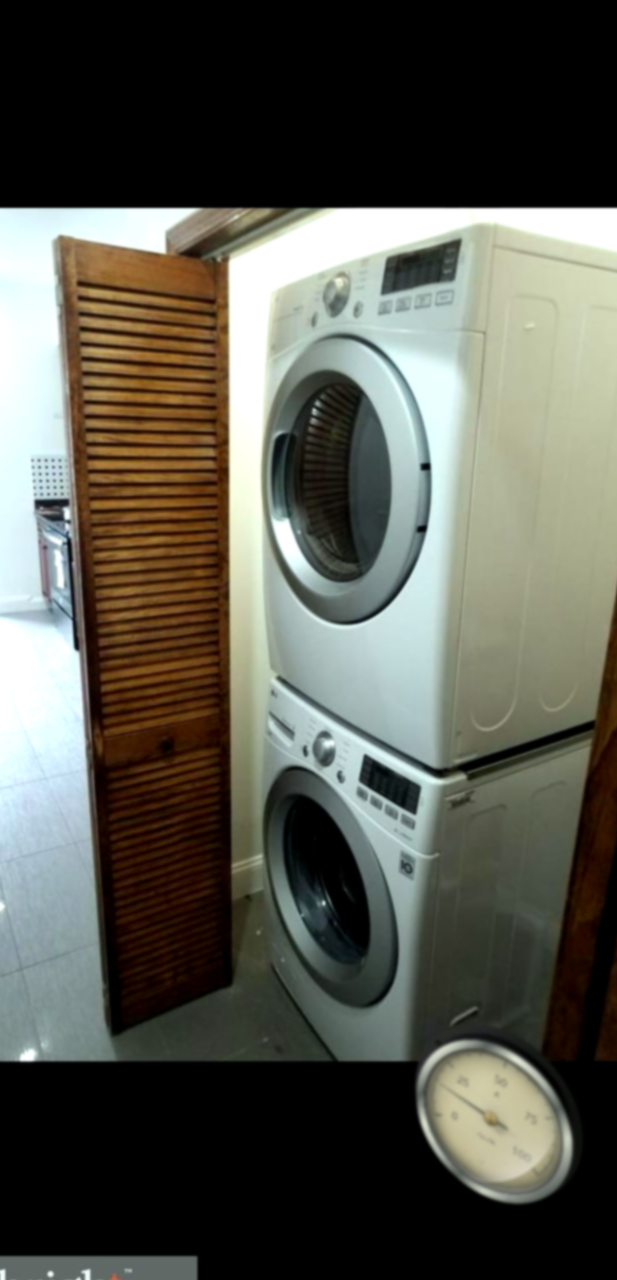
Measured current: 15 A
